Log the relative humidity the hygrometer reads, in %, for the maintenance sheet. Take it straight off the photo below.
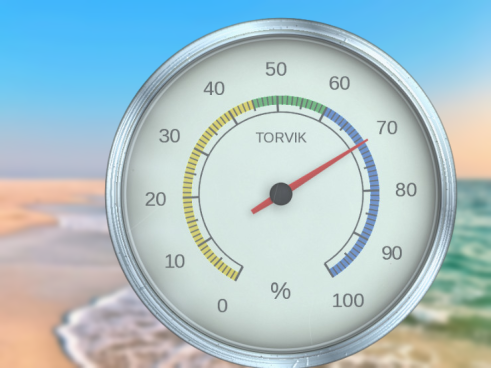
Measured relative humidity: 70 %
